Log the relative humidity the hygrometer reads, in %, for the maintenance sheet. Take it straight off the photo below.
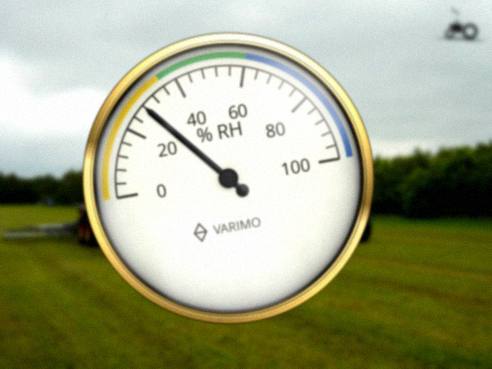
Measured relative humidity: 28 %
